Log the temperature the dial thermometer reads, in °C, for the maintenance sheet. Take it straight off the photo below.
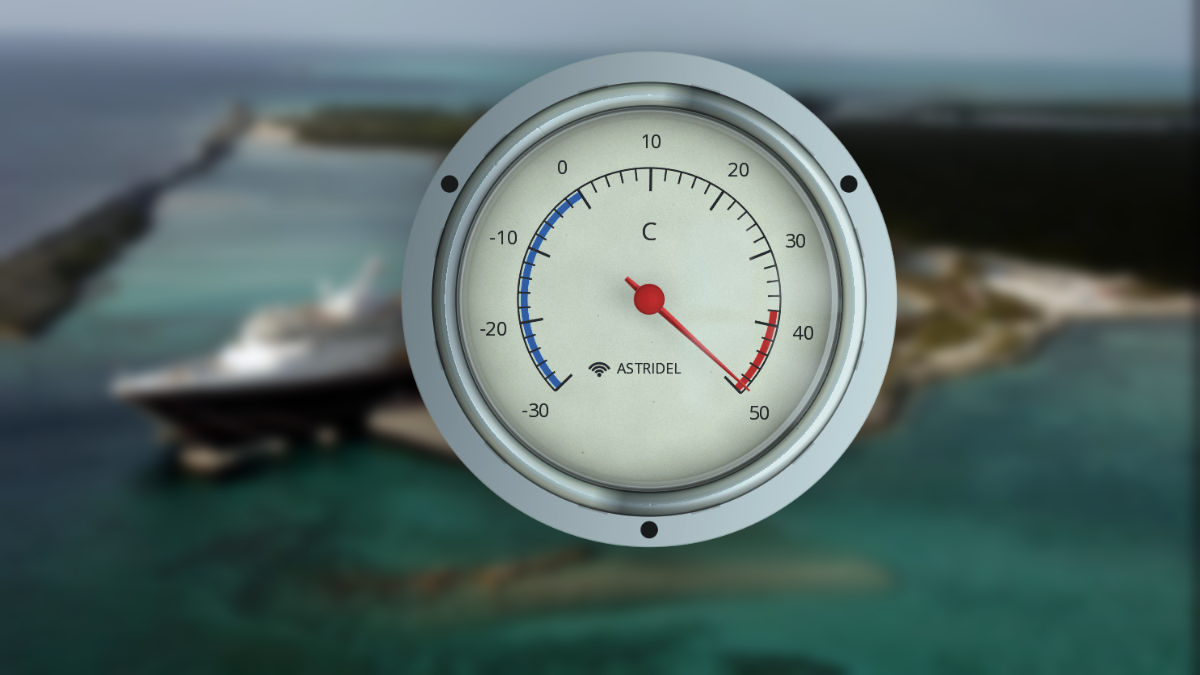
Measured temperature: 49 °C
